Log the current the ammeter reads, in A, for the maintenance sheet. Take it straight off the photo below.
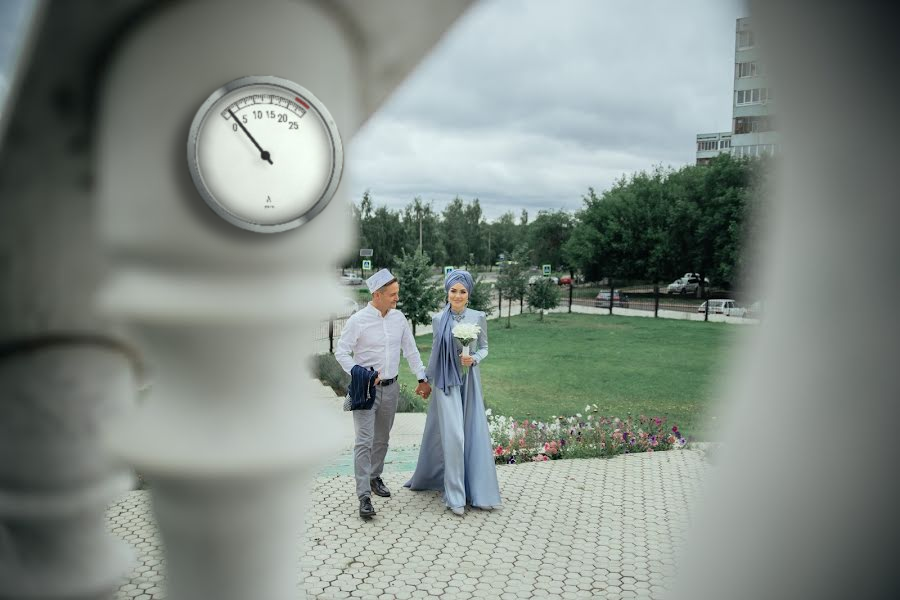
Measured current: 2.5 A
